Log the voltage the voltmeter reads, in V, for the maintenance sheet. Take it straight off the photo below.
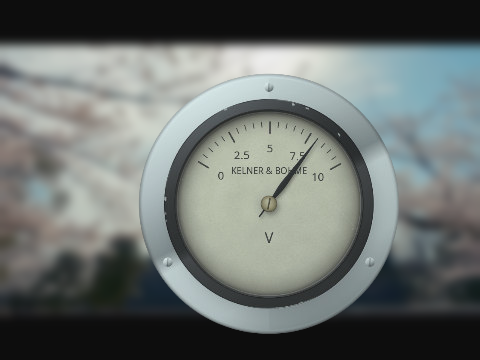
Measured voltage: 8 V
